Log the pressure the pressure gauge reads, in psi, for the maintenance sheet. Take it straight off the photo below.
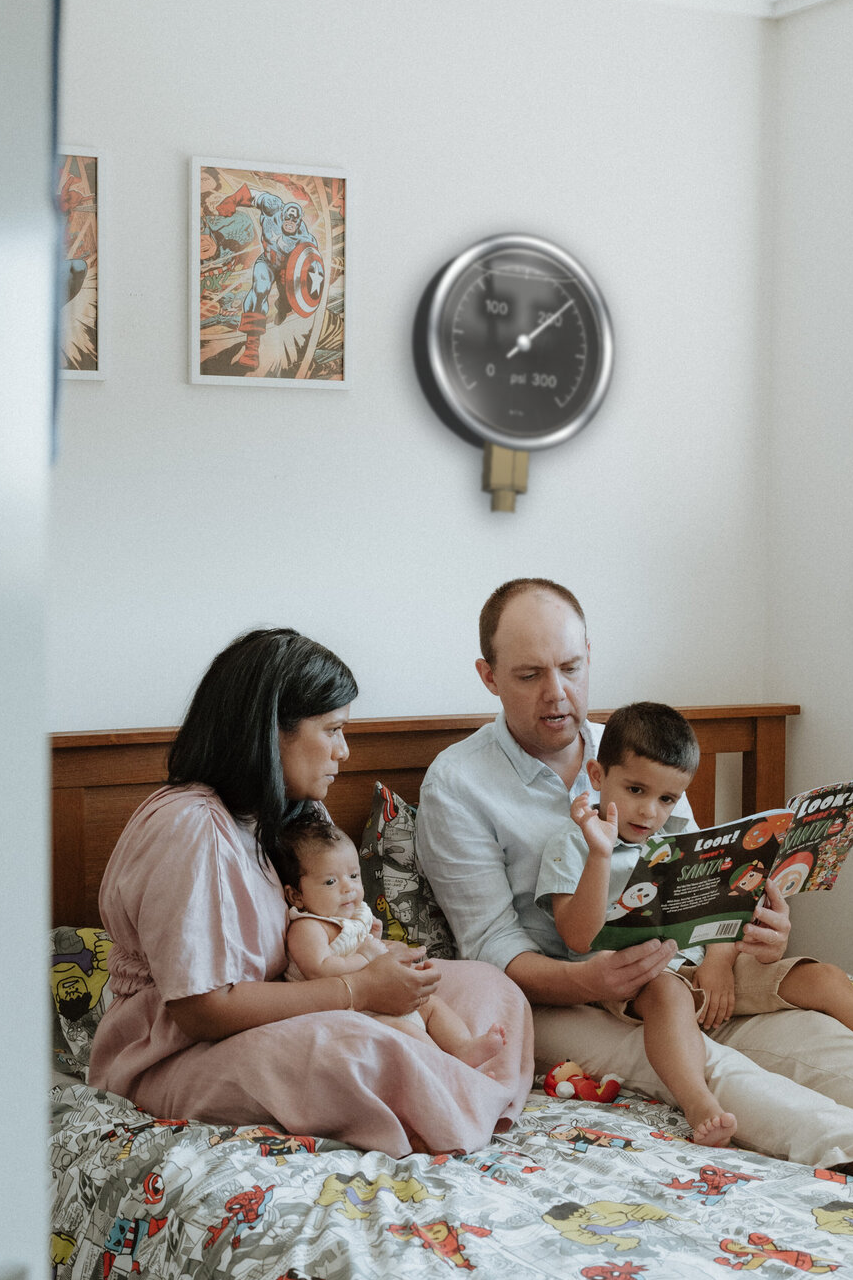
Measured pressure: 200 psi
